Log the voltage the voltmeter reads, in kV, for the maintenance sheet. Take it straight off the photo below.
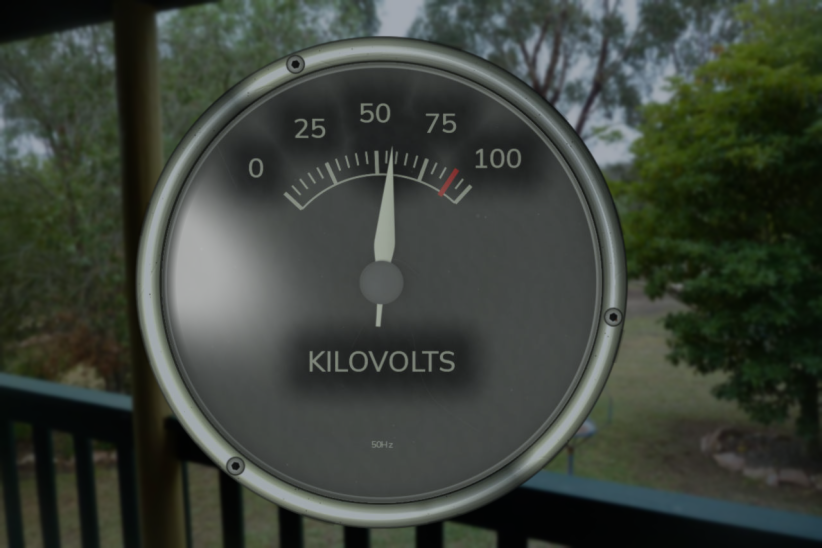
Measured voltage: 57.5 kV
